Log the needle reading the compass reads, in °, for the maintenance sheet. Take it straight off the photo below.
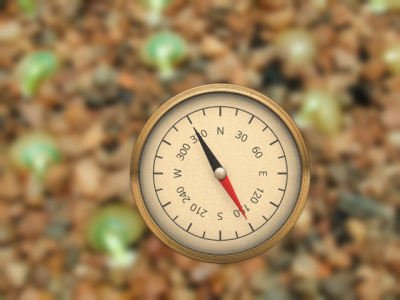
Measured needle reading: 150 °
